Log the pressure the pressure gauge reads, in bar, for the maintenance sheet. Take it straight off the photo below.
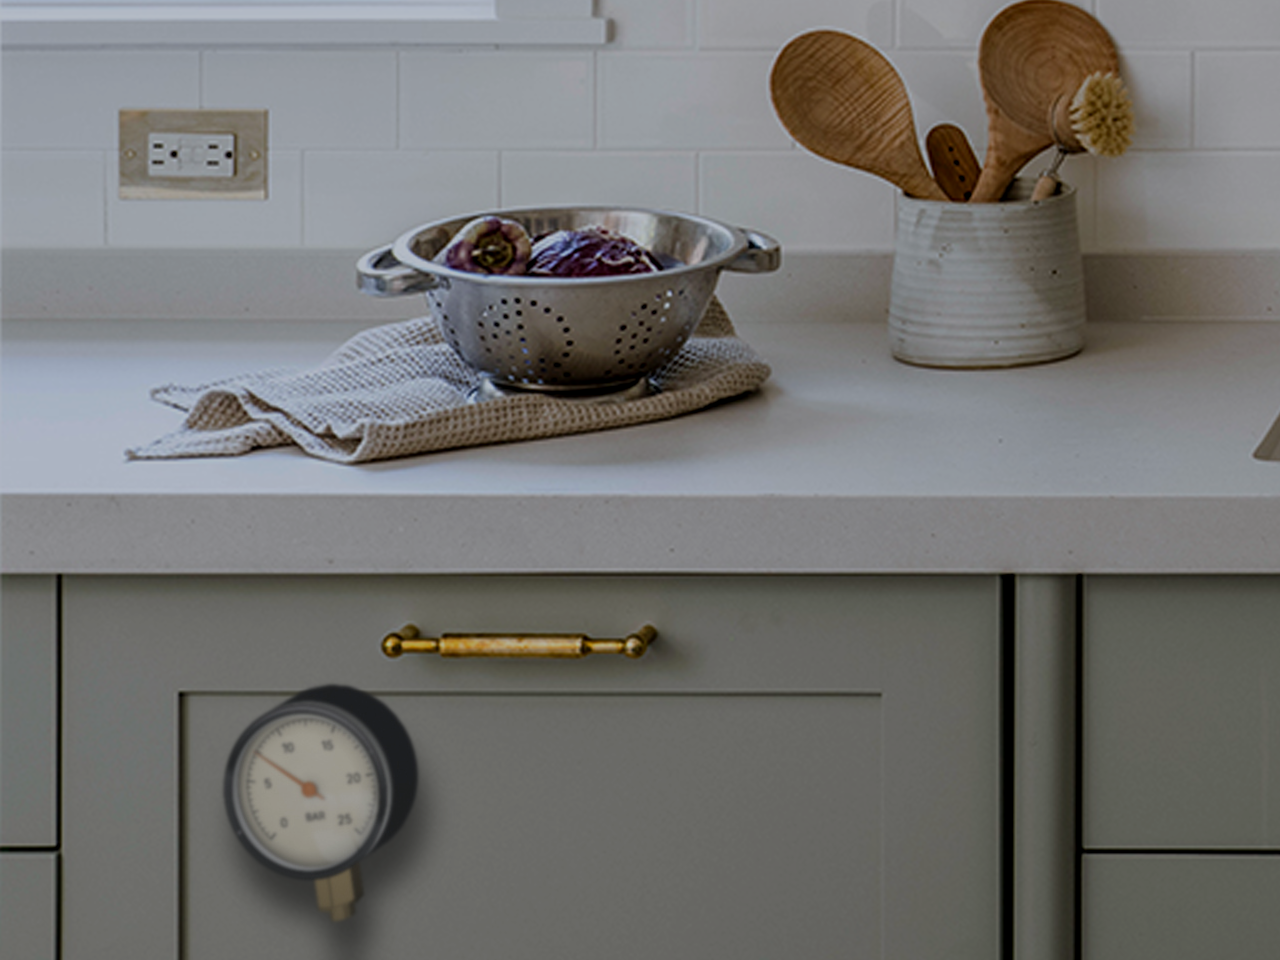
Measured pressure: 7.5 bar
